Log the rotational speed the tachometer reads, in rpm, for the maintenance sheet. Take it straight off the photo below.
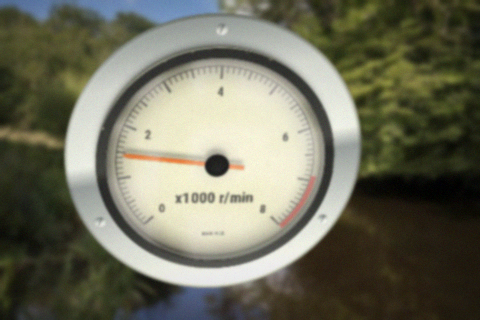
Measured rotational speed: 1500 rpm
